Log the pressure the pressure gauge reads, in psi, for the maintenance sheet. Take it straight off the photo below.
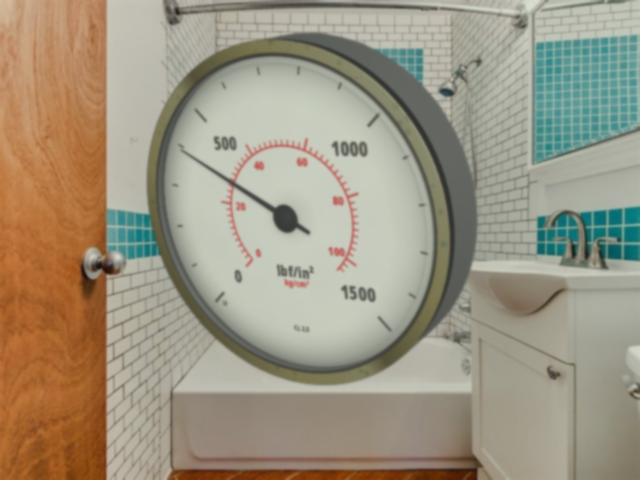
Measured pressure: 400 psi
